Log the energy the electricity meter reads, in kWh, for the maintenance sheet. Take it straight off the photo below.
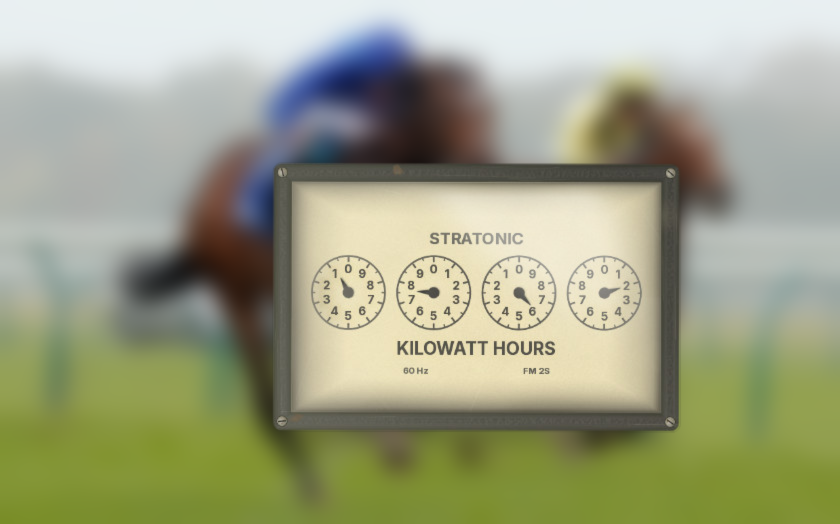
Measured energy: 762 kWh
